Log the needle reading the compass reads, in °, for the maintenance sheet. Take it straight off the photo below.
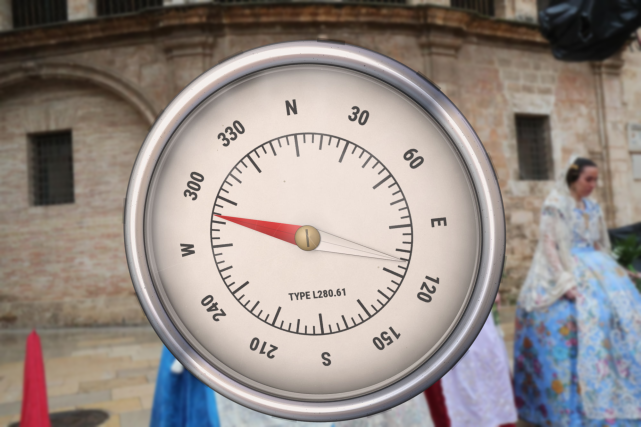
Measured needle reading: 290 °
